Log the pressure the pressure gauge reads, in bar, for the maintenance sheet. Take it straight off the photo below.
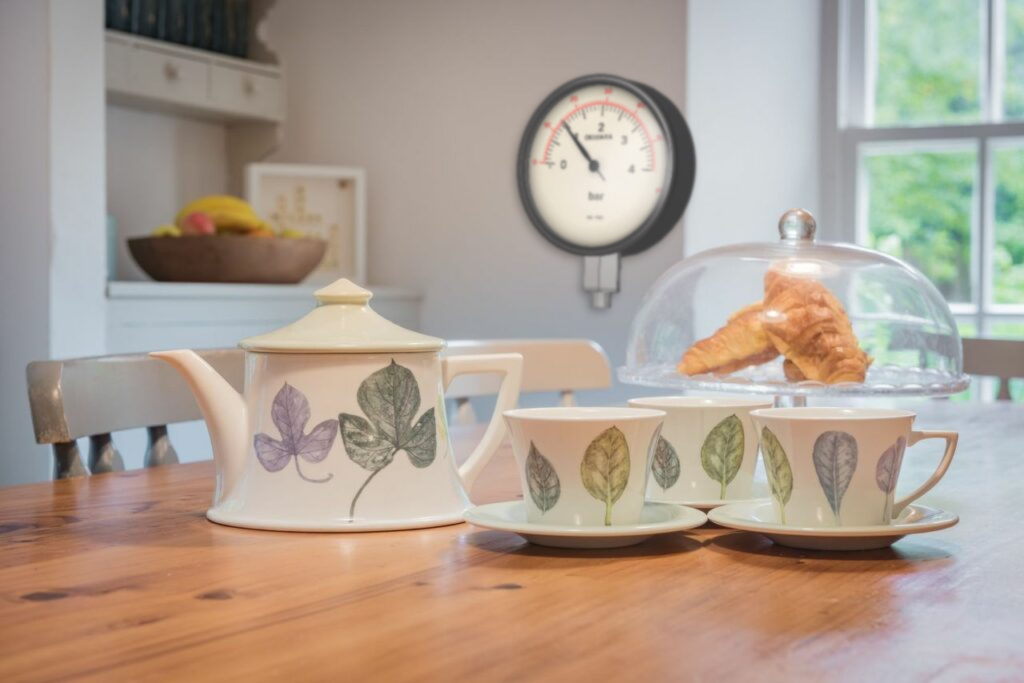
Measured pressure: 1 bar
